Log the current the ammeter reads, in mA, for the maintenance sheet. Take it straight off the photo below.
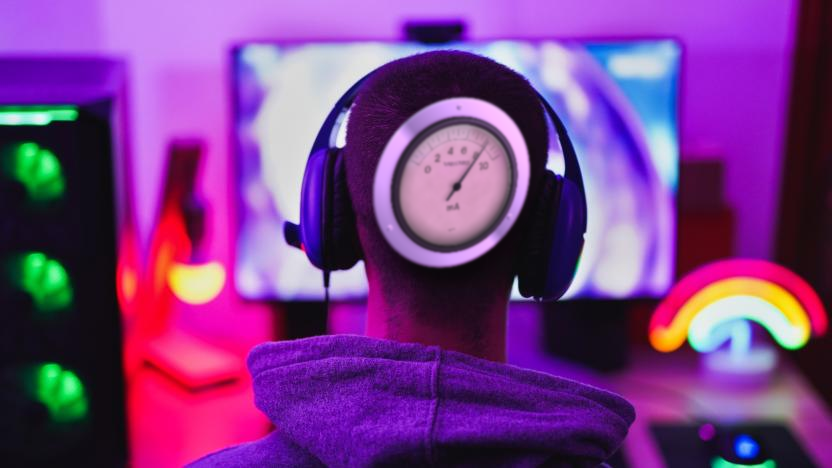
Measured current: 8 mA
